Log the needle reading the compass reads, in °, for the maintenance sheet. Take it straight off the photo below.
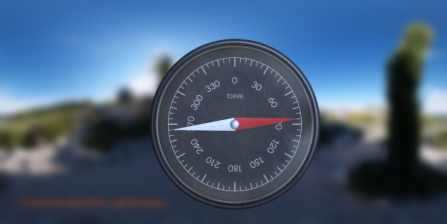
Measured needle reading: 85 °
